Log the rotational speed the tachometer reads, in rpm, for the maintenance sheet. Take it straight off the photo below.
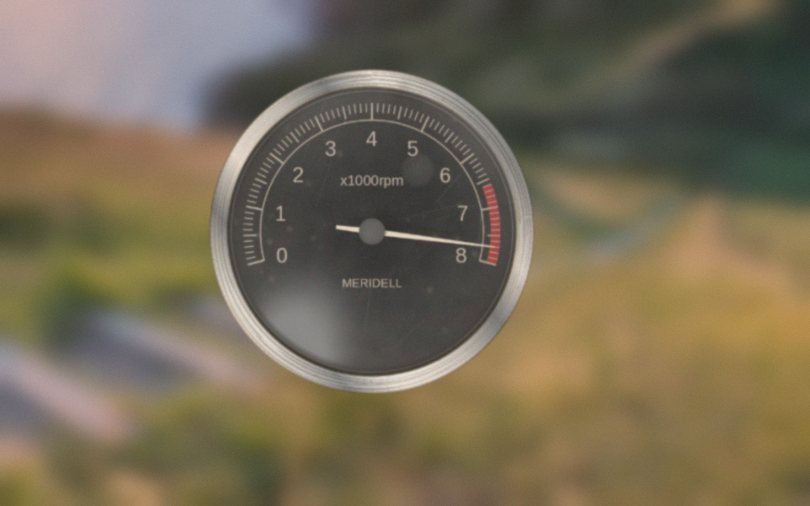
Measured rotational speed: 7700 rpm
